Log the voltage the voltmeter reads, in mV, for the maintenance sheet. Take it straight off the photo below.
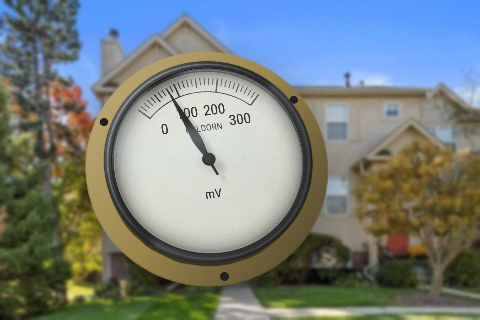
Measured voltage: 80 mV
